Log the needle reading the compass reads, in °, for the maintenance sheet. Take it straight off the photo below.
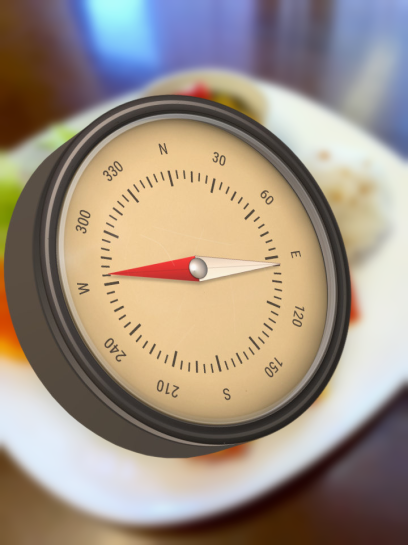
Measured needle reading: 275 °
